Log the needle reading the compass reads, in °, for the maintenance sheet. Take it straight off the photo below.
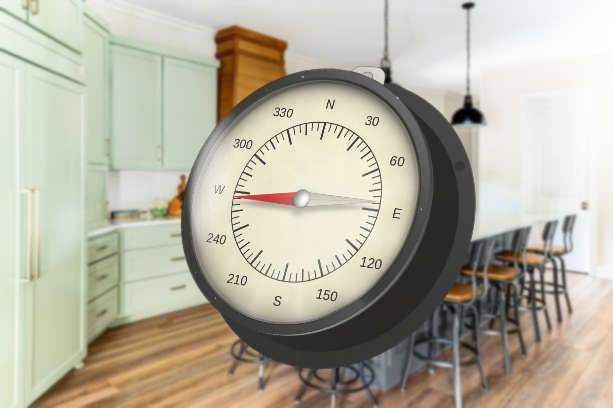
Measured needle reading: 265 °
